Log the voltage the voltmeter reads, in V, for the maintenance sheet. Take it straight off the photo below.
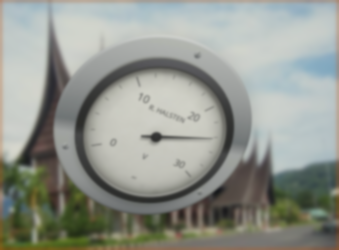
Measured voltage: 24 V
